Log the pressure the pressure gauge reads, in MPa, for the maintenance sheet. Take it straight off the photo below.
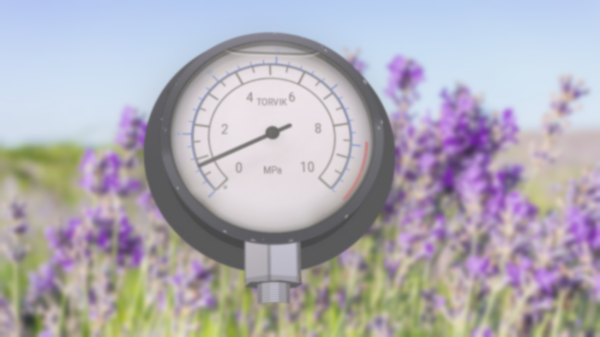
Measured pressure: 0.75 MPa
